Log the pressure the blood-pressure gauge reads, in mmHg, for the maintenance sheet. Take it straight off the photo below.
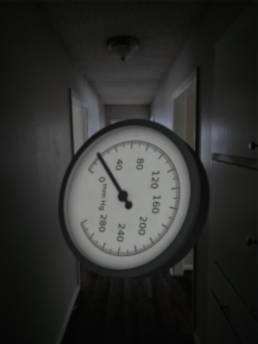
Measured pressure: 20 mmHg
